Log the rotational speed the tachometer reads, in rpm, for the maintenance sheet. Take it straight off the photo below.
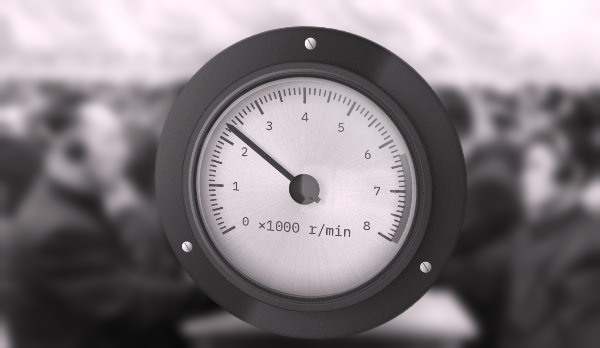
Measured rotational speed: 2300 rpm
